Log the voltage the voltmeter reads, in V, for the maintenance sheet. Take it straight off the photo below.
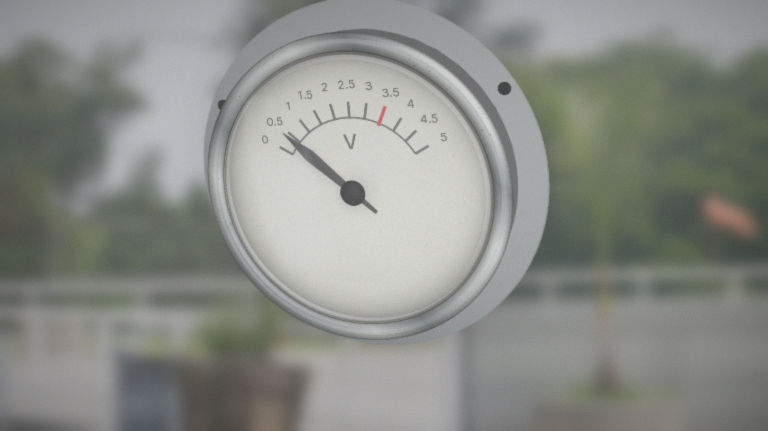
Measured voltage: 0.5 V
